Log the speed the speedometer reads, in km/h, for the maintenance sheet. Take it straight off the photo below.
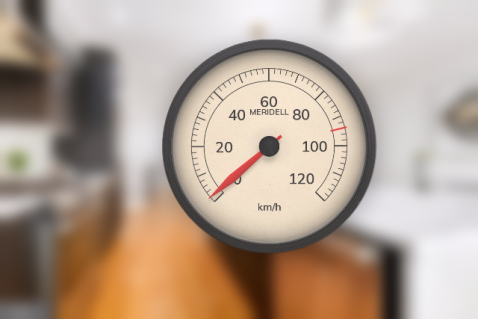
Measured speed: 2 km/h
